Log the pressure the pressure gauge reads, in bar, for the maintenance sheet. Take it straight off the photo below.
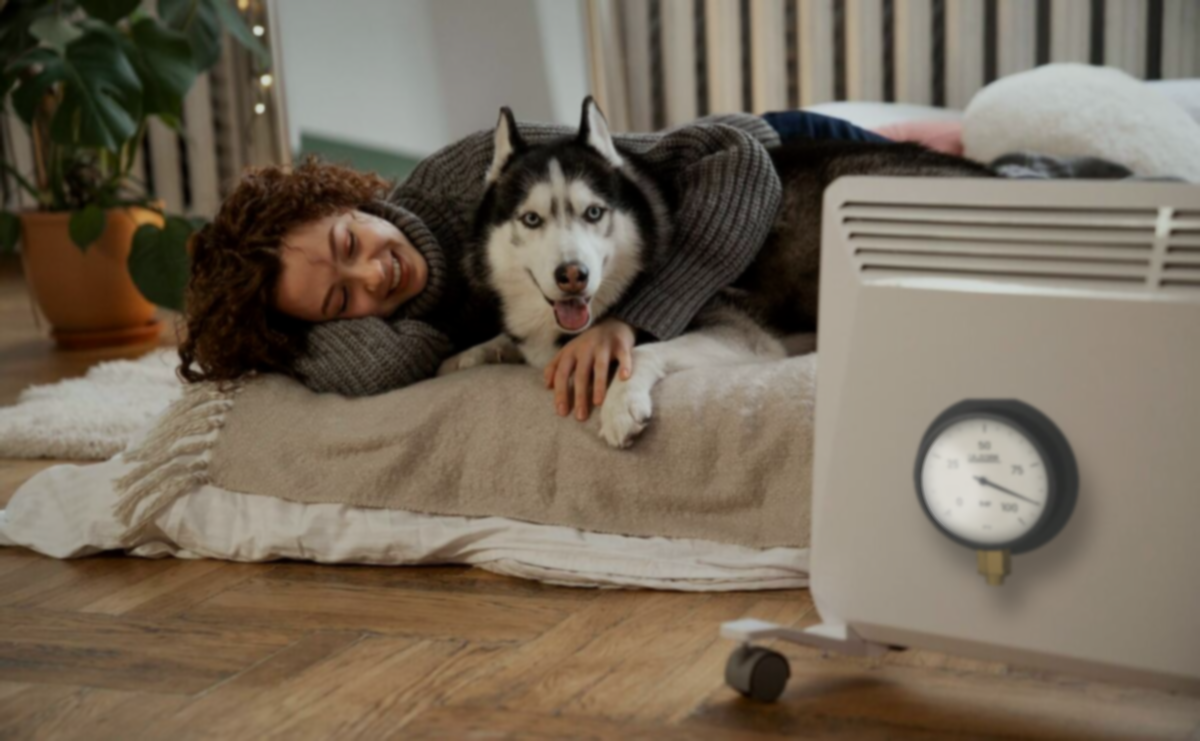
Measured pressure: 90 bar
